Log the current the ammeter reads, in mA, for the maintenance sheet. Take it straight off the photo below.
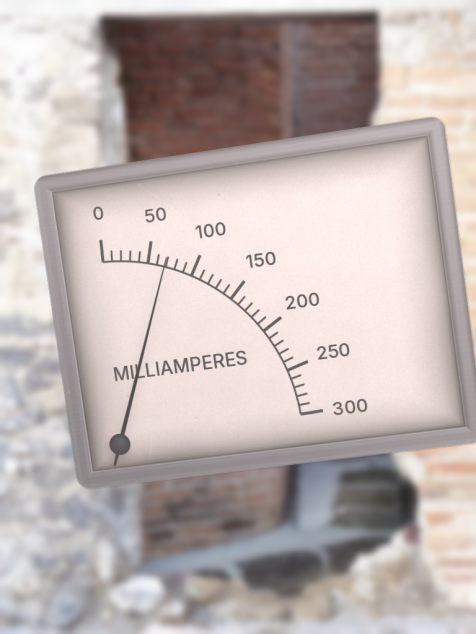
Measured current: 70 mA
